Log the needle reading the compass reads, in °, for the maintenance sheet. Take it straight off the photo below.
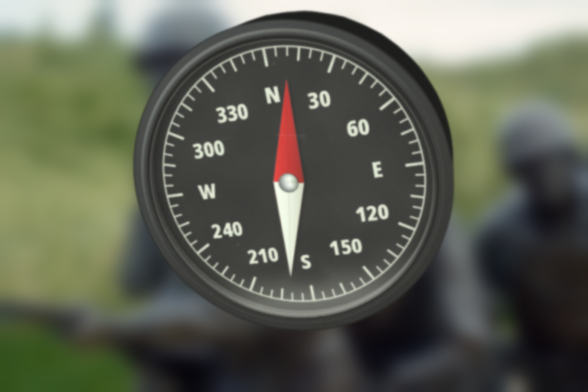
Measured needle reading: 10 °
